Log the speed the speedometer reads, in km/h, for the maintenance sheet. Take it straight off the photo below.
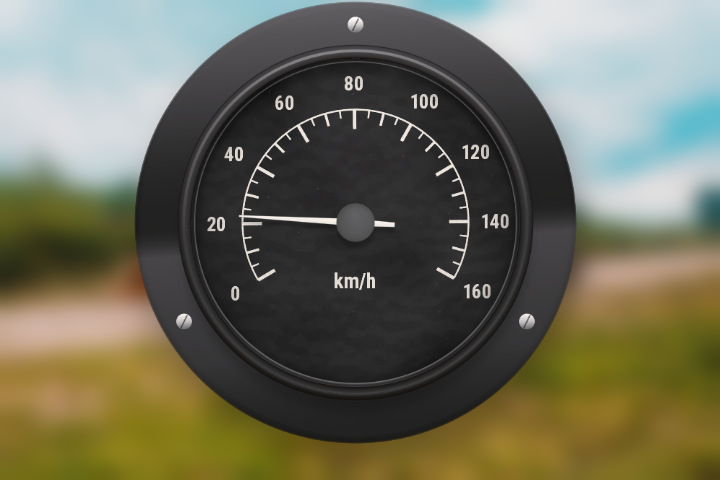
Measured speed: 22.5 km/h
